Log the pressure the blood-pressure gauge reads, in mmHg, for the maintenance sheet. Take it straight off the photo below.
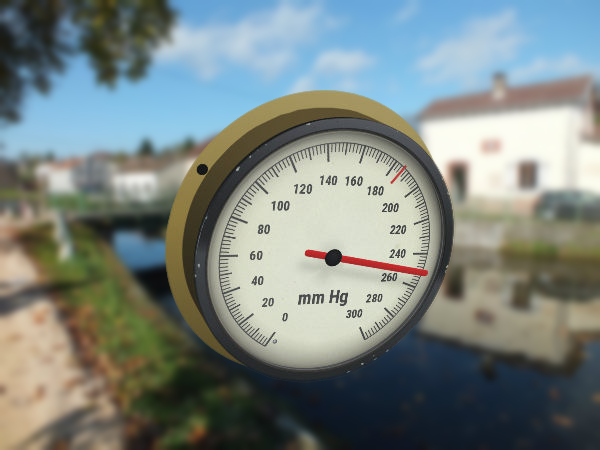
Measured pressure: 250 mmHg
